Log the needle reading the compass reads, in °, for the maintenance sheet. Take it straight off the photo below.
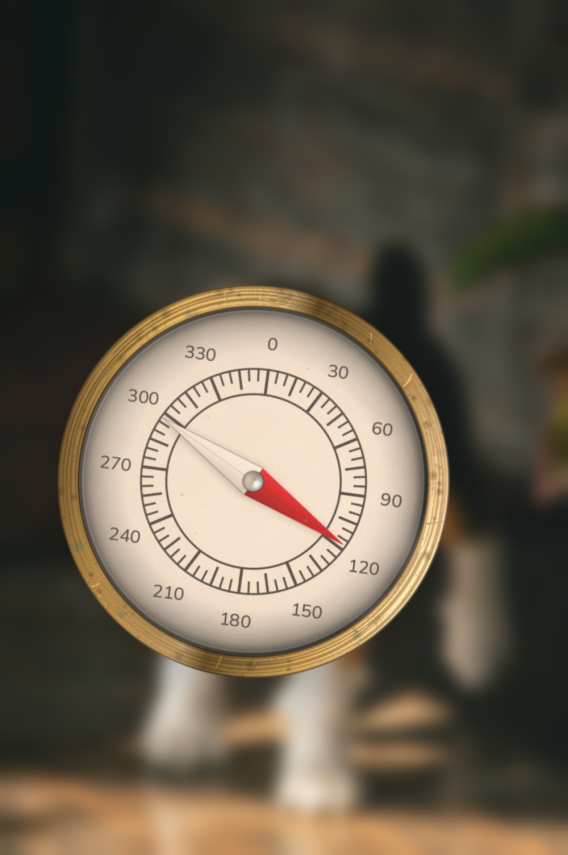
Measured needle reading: 117.5 °
